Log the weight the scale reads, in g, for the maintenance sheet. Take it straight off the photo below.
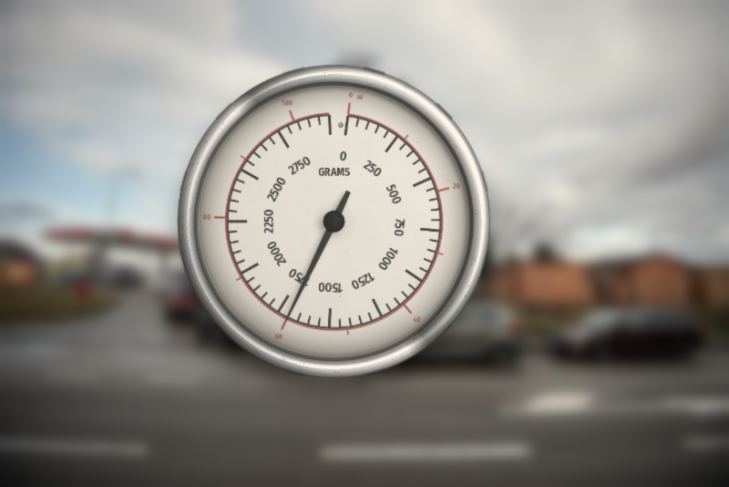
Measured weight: 1700 g
